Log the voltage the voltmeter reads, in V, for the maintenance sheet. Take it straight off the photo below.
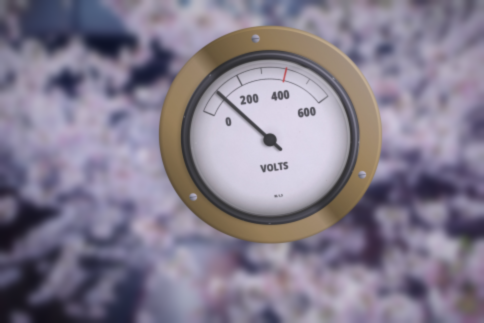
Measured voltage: 100 V
